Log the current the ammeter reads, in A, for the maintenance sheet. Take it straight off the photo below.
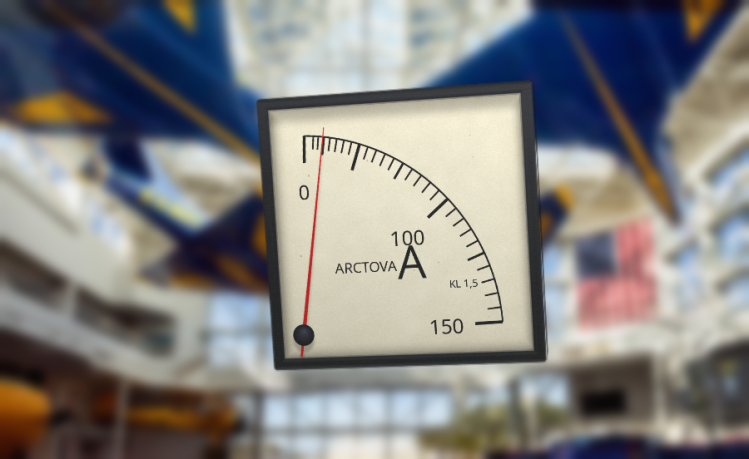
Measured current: 25 A
